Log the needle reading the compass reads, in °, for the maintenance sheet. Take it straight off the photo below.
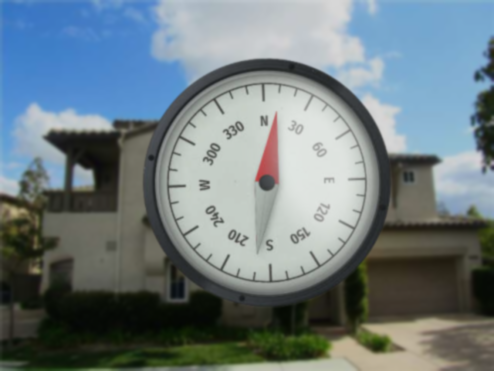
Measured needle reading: 10 °
